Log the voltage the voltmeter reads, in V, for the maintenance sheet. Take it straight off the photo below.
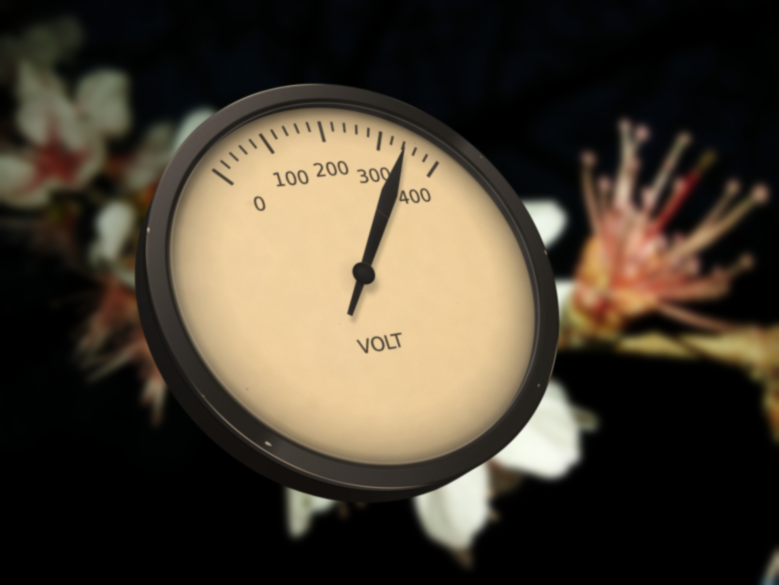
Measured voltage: 340 V
